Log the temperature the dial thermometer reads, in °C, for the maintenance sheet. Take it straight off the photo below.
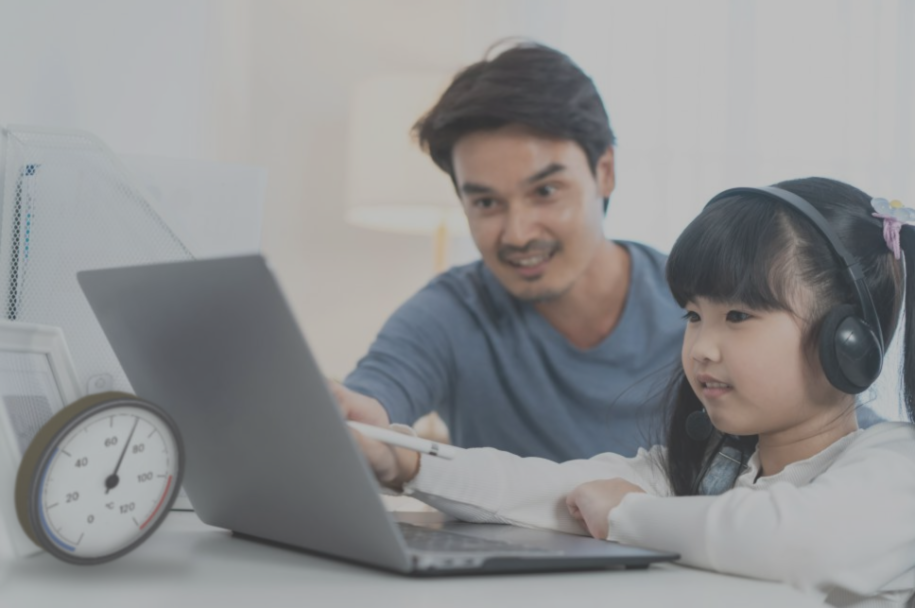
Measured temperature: 70 °C
